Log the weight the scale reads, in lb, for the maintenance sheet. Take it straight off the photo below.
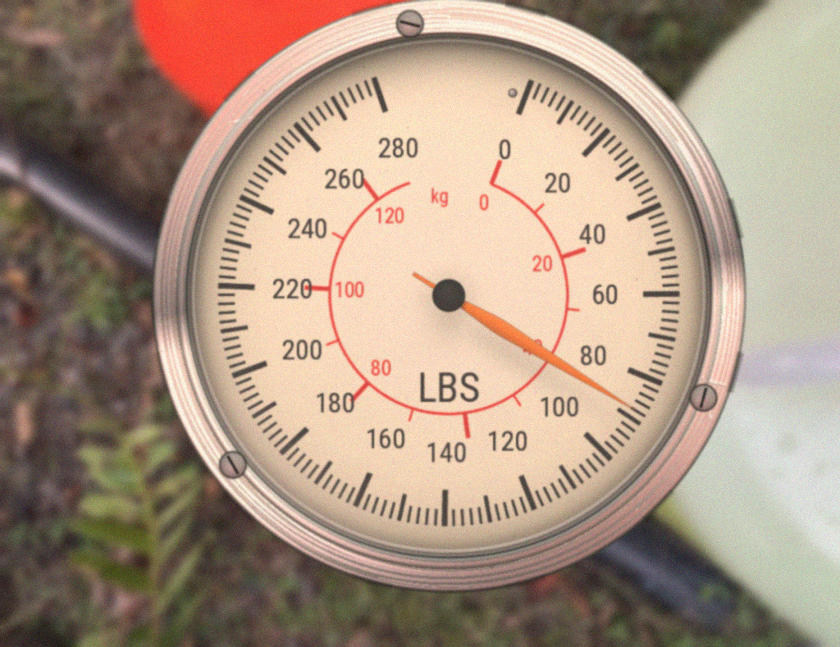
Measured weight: 88 lb
